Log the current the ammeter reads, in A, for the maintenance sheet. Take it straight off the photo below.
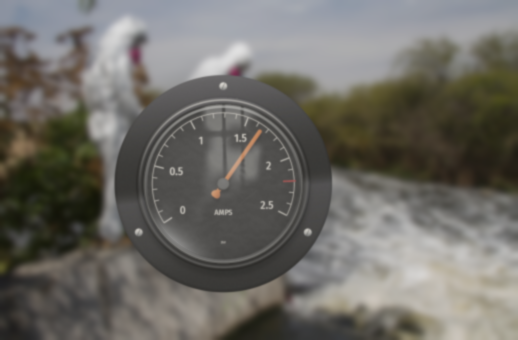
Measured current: 1.65 A
